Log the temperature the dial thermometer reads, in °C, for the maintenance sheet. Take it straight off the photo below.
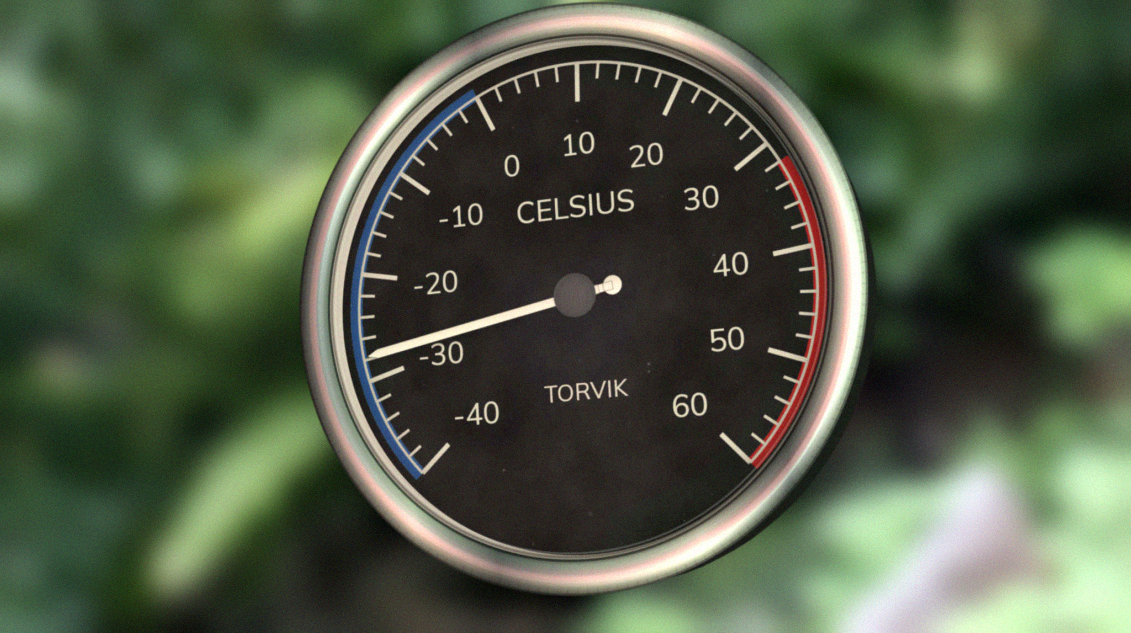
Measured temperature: -28 °C
